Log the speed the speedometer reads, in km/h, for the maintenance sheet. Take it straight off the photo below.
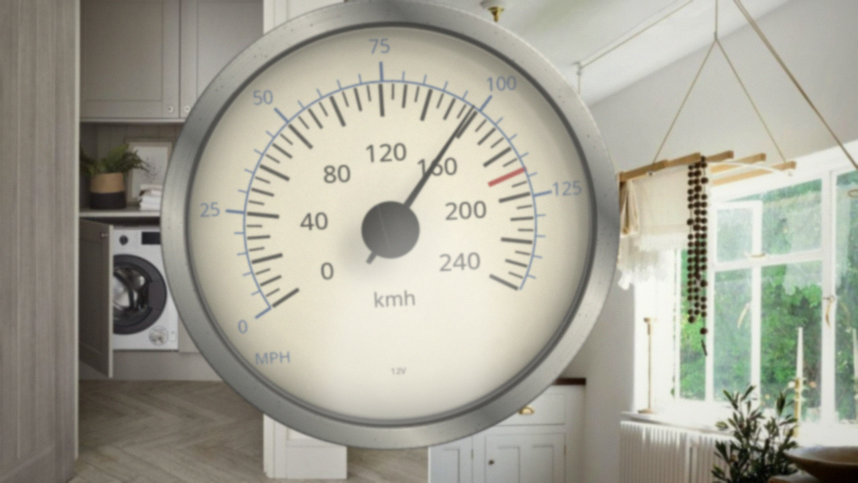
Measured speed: 157.5 km/h
